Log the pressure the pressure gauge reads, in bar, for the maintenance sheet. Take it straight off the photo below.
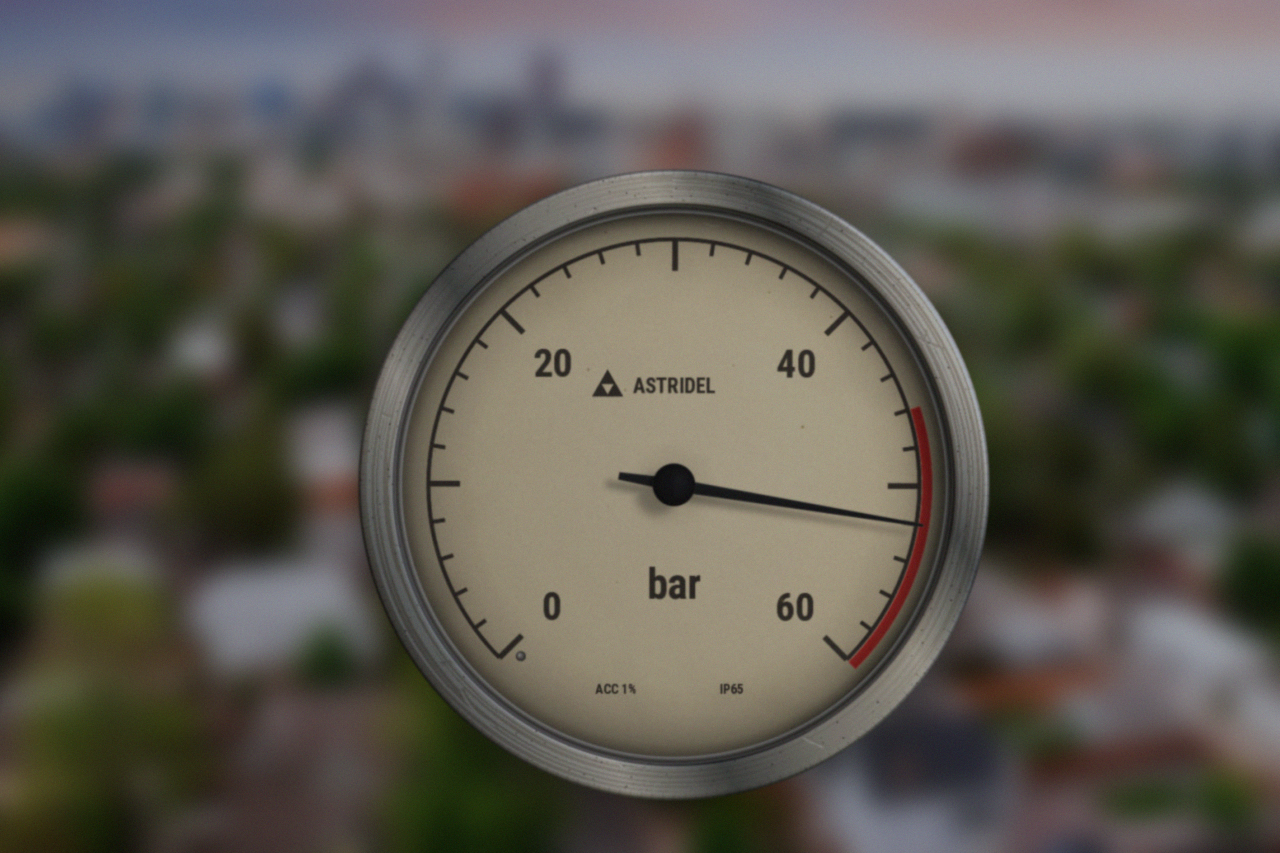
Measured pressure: 52 bar
